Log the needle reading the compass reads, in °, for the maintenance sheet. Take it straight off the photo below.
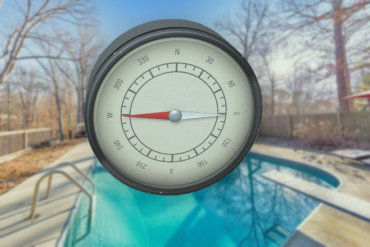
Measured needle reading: 270 °
